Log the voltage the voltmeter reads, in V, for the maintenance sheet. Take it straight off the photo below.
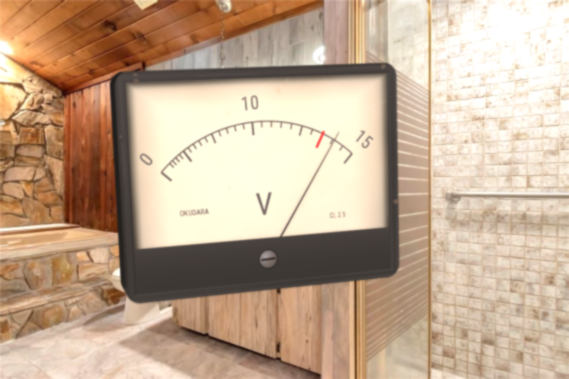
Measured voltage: 14 V
